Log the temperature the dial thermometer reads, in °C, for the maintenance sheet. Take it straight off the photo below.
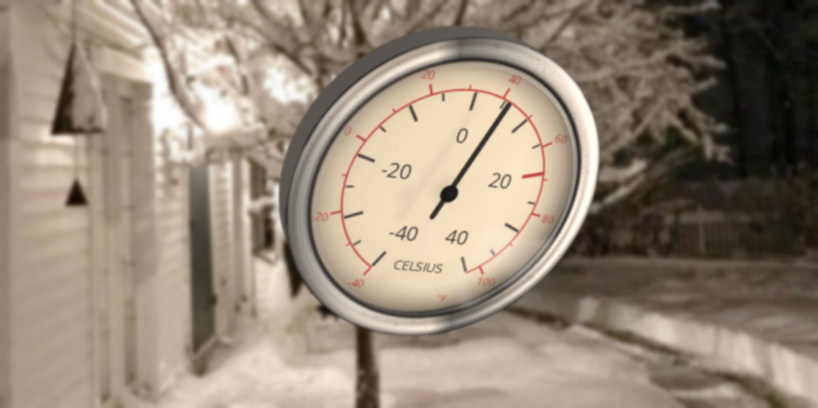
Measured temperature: 5 °C
